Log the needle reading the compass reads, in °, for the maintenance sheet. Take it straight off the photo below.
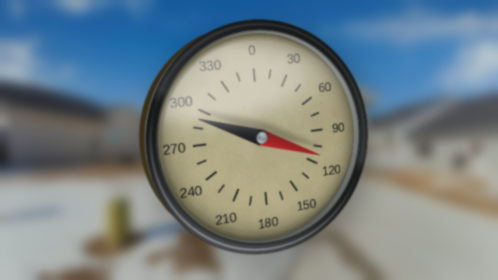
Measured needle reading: 112.5 °
